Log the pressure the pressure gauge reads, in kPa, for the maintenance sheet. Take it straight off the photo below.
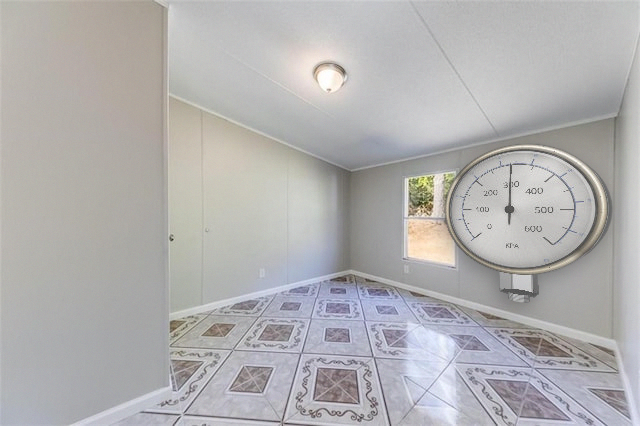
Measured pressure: 300 kPa
